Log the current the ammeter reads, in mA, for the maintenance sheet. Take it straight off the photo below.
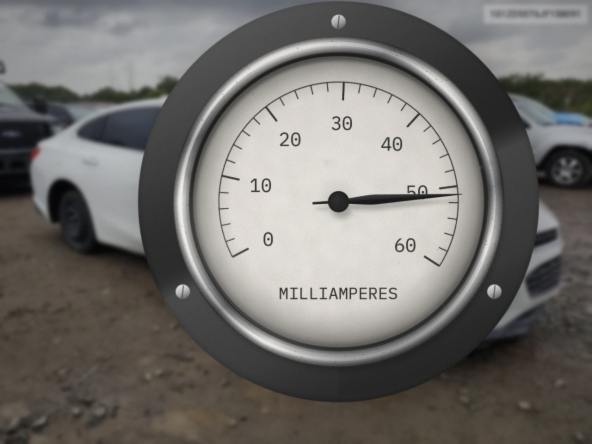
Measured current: 51 mA
